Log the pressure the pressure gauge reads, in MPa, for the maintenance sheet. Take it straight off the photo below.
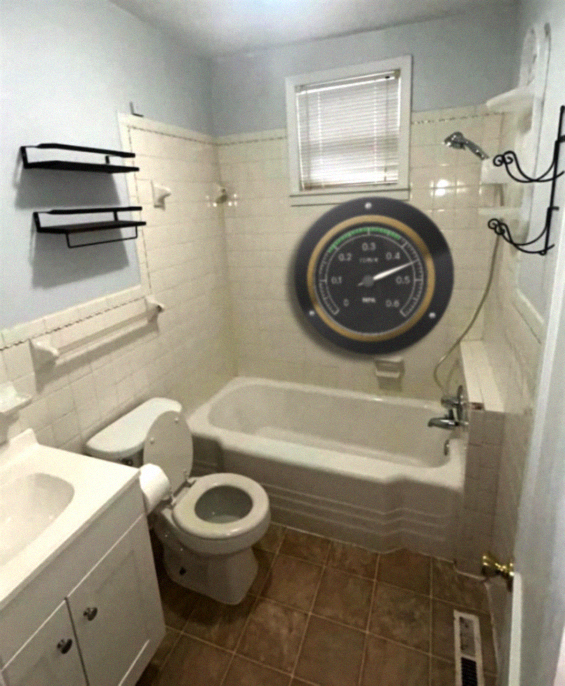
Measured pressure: 0.45 MPa
